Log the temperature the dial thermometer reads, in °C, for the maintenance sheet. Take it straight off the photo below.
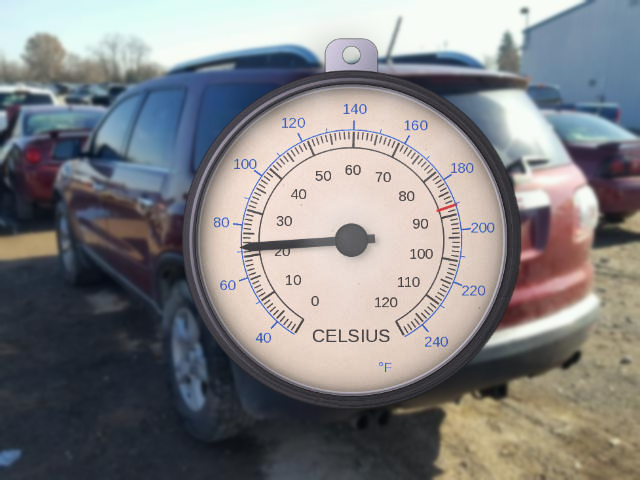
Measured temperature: 22 °C
